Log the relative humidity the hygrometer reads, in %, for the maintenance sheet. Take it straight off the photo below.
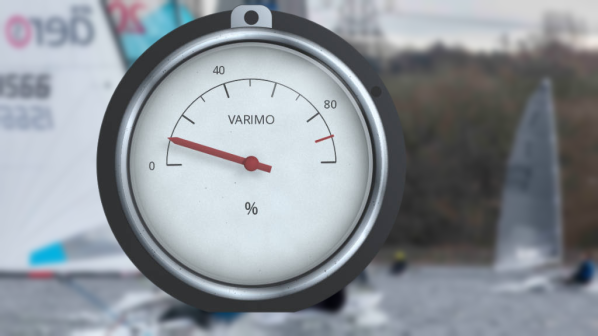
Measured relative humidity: 10 %
